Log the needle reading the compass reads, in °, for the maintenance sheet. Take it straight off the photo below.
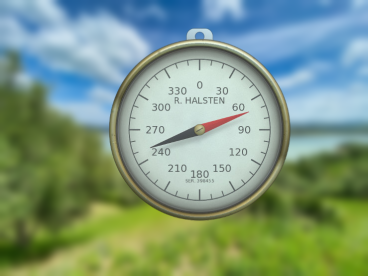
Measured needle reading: 70 °
